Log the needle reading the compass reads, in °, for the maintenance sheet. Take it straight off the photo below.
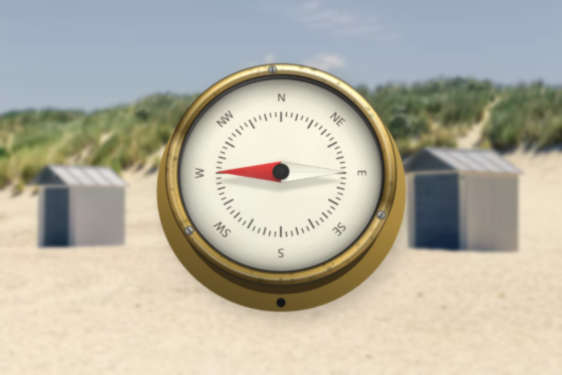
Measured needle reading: 270 °
